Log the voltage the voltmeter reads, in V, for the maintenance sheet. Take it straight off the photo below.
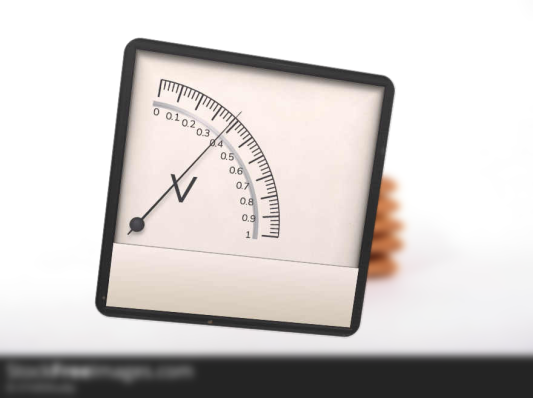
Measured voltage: 0.38 V
